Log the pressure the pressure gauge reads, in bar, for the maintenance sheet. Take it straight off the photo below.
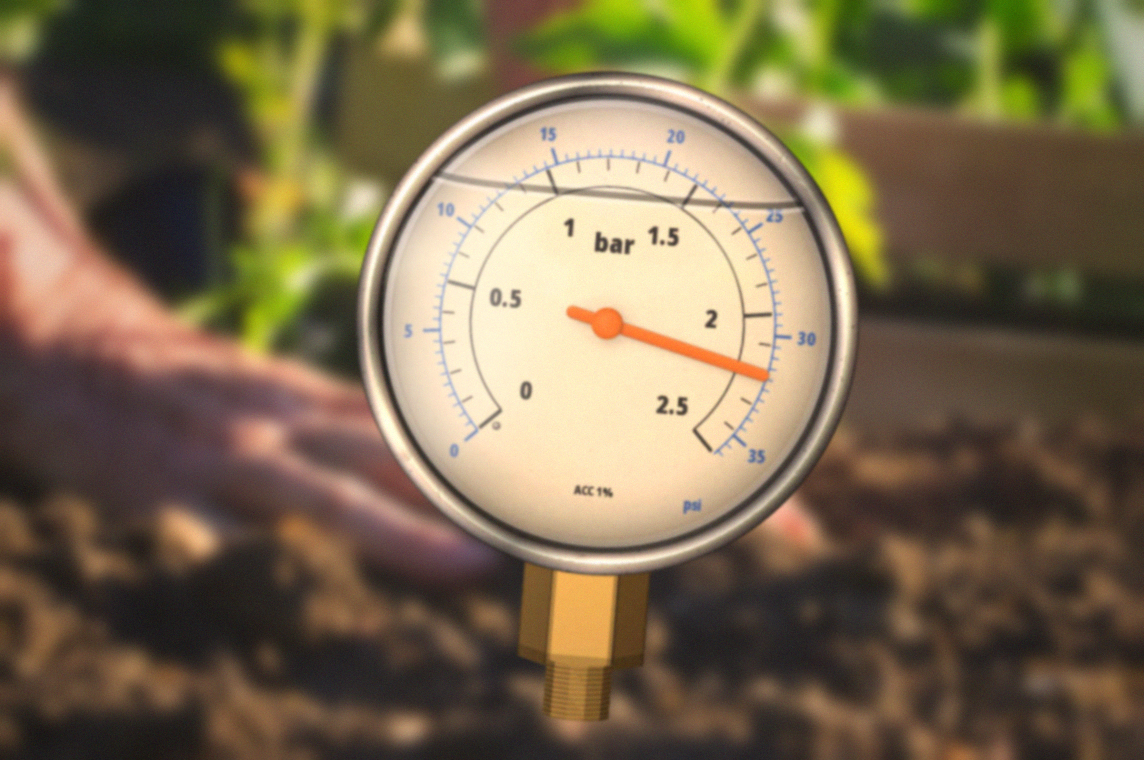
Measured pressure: 2.2 bar
